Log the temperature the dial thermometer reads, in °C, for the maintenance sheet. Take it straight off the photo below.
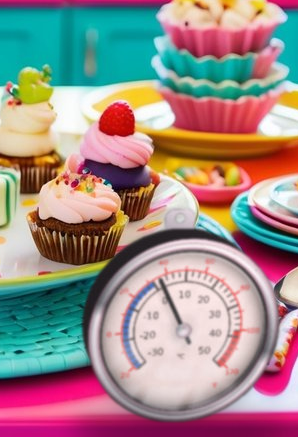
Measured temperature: 2 °C
